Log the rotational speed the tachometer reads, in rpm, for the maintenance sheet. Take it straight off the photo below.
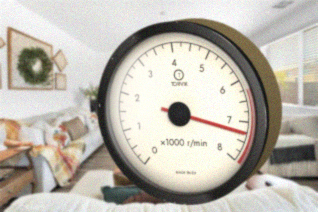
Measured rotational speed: 7250 rpm
